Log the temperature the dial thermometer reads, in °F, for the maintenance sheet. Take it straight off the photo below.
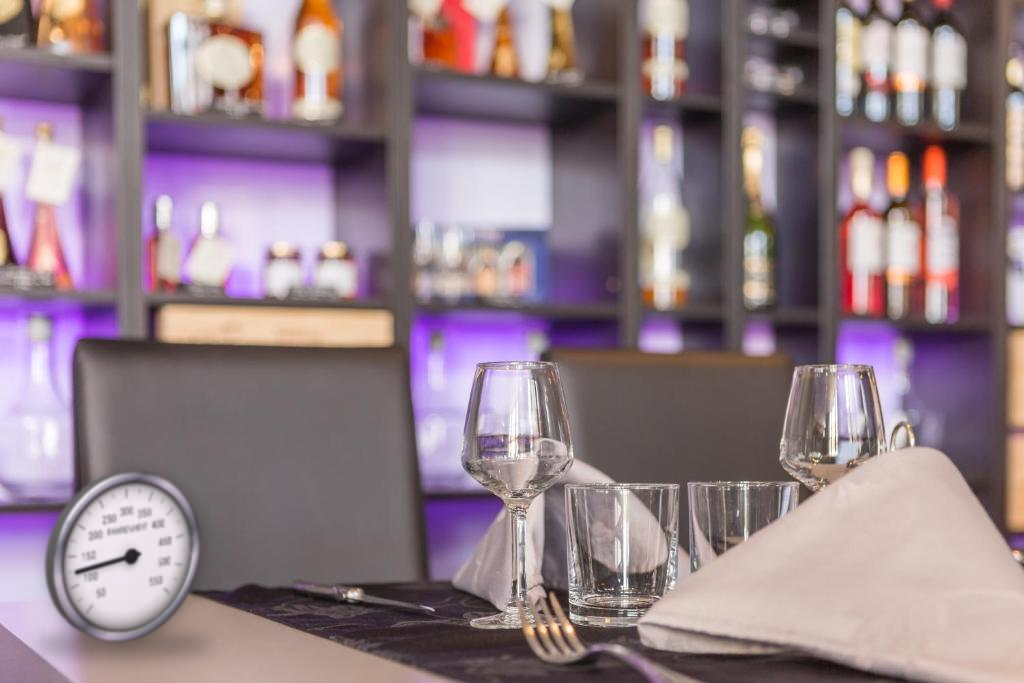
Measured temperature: 125 °F
